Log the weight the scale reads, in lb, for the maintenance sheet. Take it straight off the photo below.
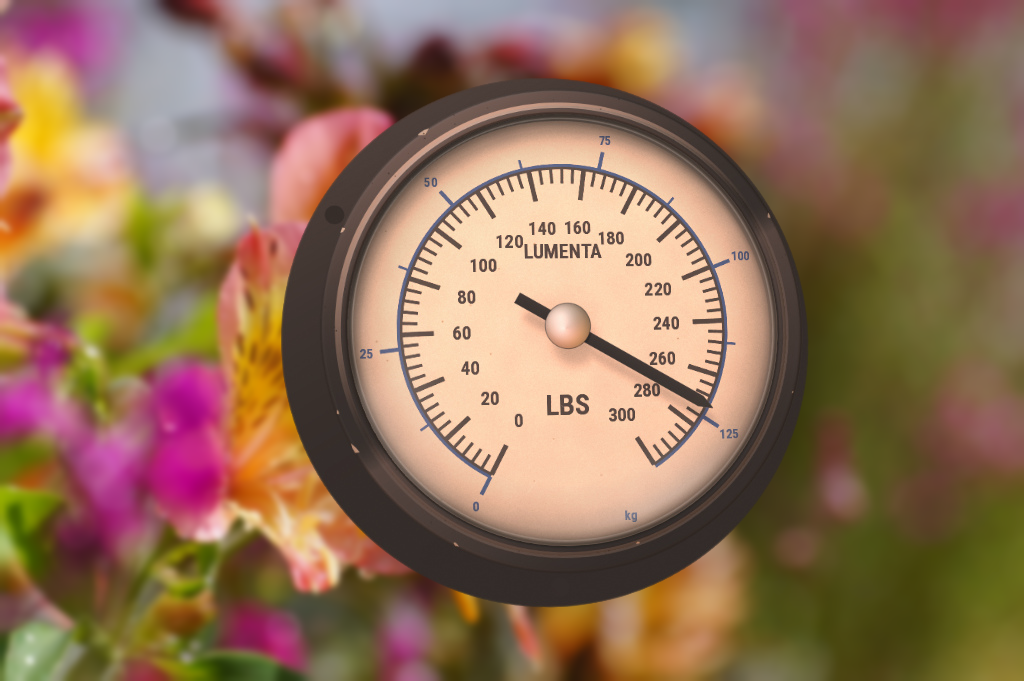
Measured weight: 272 lb
